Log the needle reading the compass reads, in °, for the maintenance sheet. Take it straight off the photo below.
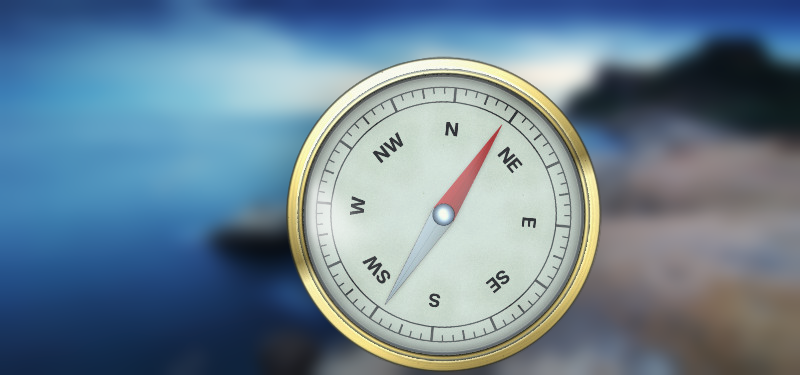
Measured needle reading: 27.5 °
